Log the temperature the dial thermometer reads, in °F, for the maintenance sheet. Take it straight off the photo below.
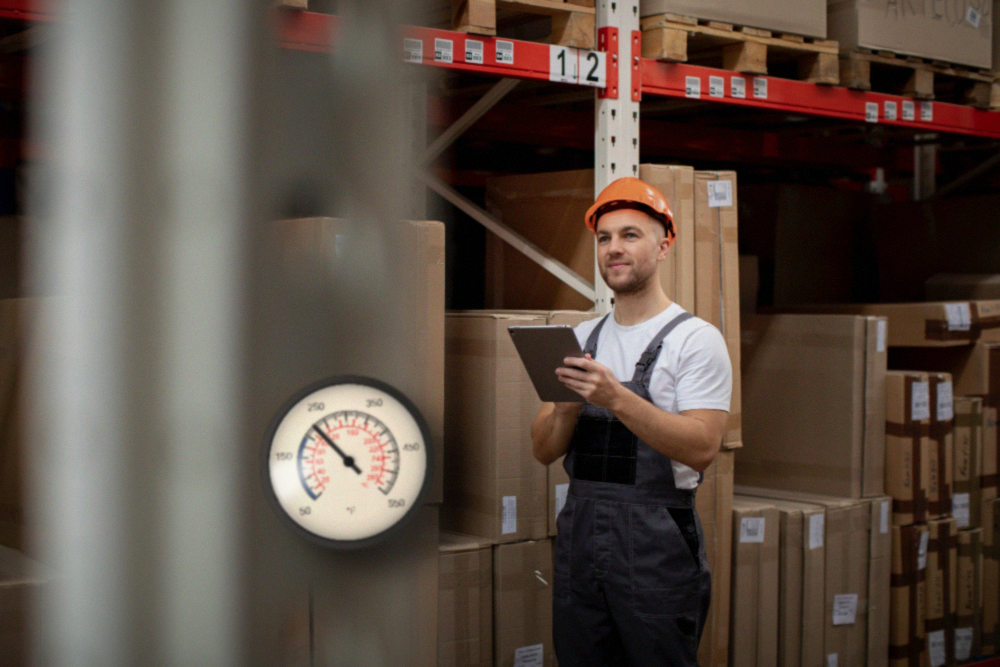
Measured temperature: 225 °F
